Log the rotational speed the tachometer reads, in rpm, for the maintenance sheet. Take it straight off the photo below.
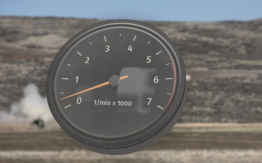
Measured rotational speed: 250 rpm
